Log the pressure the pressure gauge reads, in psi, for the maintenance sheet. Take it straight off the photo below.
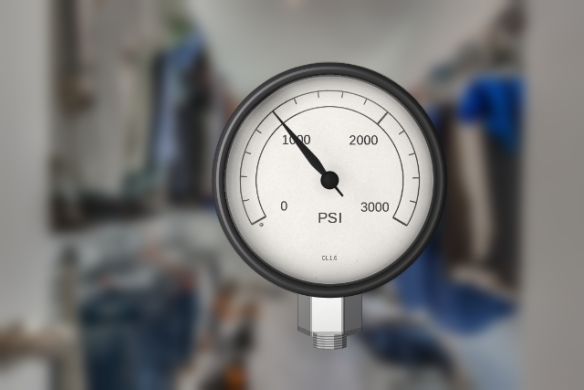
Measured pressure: 1000 psi
